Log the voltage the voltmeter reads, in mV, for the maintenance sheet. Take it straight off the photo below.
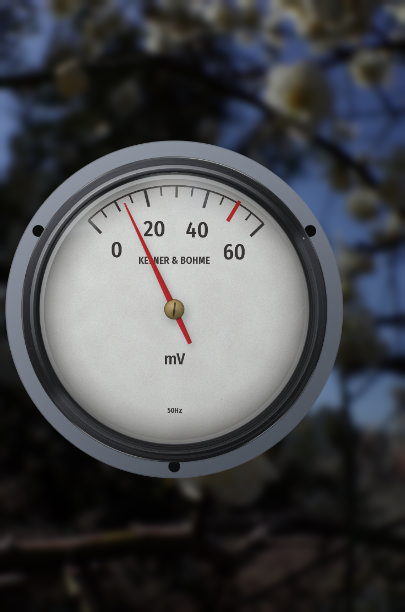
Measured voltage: 12.5 mV
